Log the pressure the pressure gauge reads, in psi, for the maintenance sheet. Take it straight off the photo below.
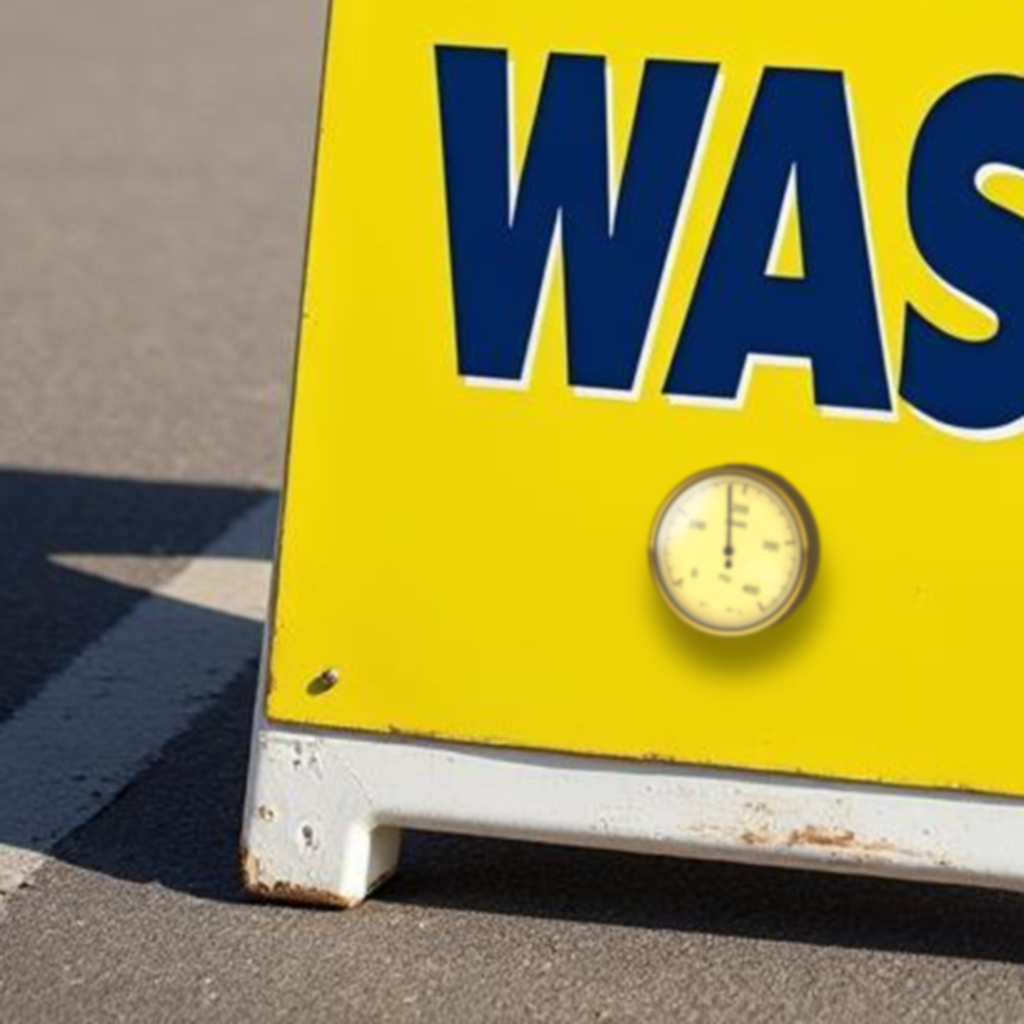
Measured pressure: 180 psi
